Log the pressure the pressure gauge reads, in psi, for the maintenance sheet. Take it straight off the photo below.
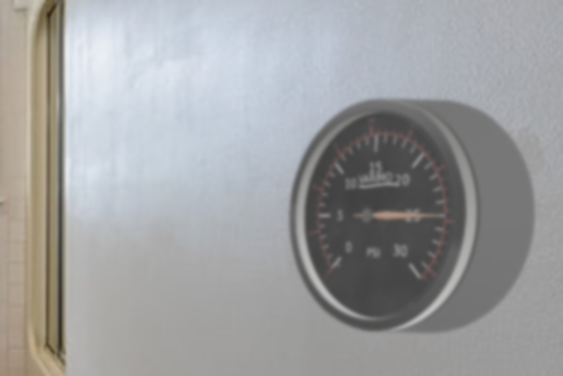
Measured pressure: 25 psi
